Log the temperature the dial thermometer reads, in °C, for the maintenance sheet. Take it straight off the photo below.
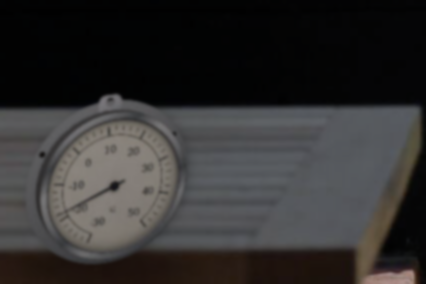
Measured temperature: -18 °C
